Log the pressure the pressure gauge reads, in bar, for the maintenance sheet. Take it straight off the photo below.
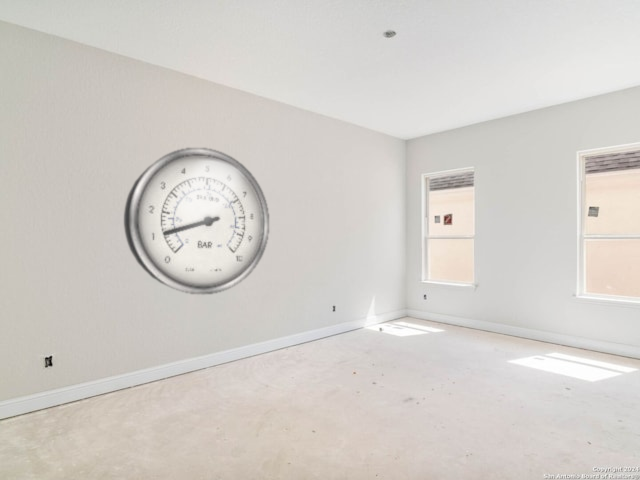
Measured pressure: 1 bar
